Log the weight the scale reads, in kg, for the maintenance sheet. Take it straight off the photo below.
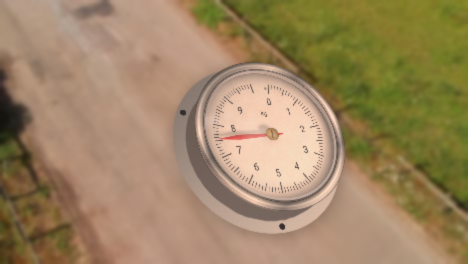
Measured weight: 7.5 kg
